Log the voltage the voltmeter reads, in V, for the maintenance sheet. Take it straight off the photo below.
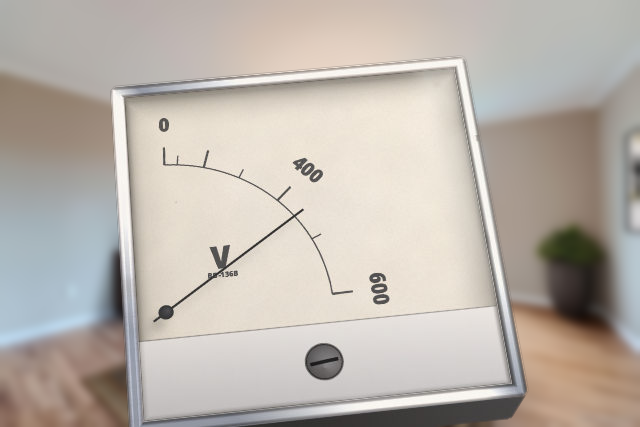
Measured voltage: 450 V
